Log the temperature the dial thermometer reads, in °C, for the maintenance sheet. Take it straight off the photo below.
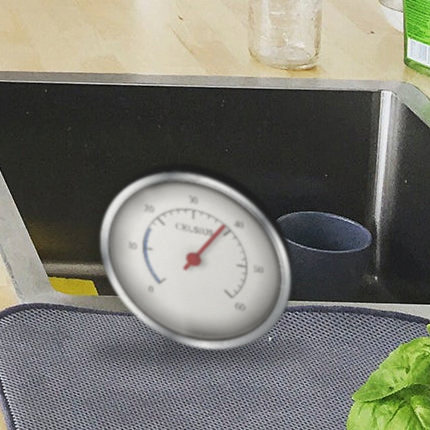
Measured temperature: 38 °C
